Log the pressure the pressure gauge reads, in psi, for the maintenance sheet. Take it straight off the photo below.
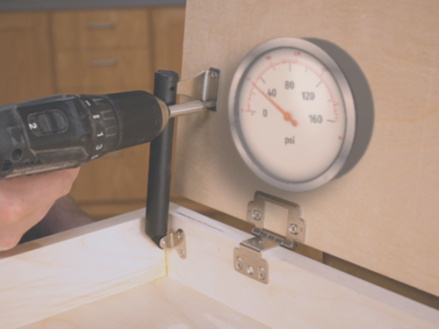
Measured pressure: 30 psi
